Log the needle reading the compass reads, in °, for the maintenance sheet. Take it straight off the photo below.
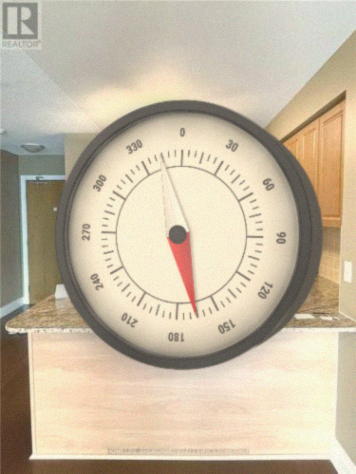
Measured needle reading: 165 °
